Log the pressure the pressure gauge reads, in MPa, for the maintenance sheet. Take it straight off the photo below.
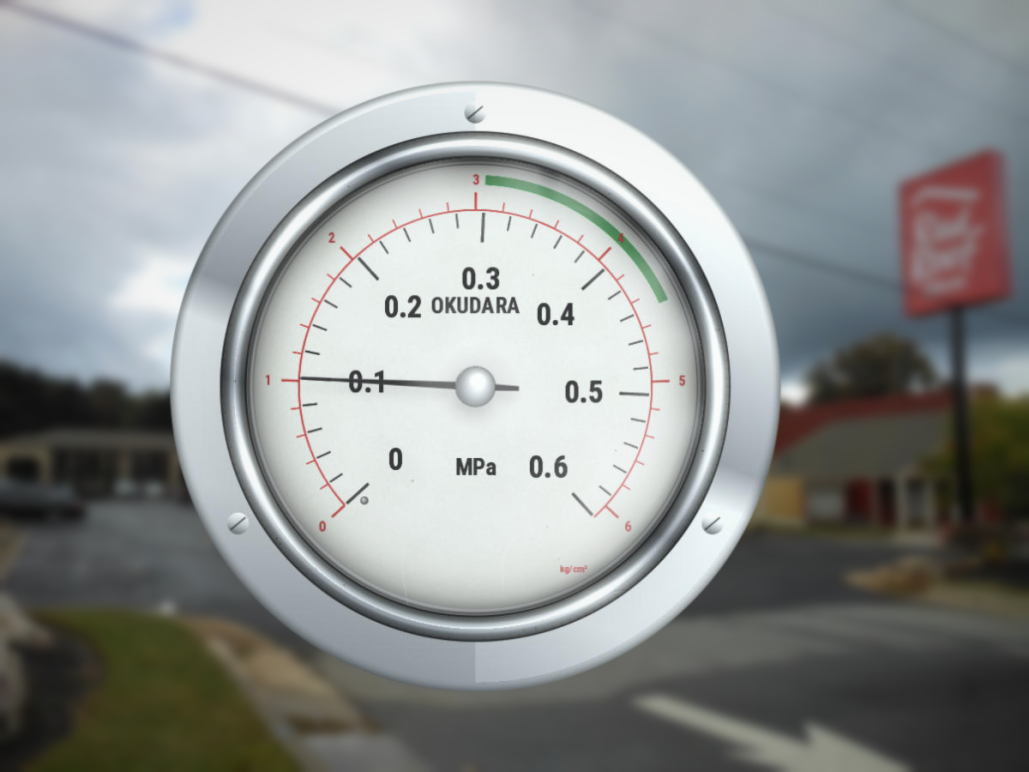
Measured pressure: 0.1 MPa
